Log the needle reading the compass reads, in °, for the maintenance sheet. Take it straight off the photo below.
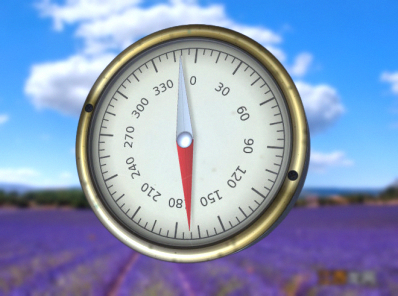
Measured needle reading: 170 °
